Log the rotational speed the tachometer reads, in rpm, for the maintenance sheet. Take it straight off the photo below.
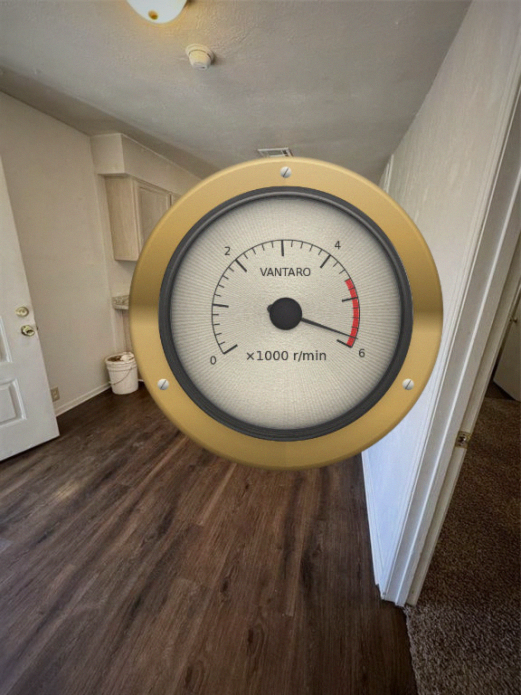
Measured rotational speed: 5800 rpm
